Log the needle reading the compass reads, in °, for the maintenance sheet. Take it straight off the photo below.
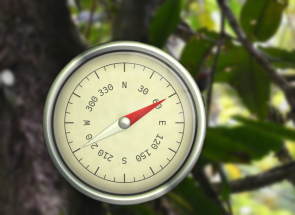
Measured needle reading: 60 °
